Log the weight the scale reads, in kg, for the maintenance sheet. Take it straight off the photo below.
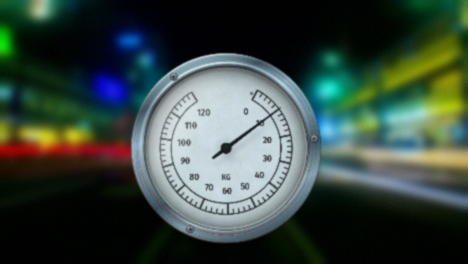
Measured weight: 10 kg
